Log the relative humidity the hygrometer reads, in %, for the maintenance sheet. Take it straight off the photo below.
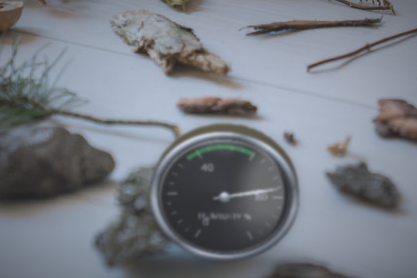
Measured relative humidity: 76 %
